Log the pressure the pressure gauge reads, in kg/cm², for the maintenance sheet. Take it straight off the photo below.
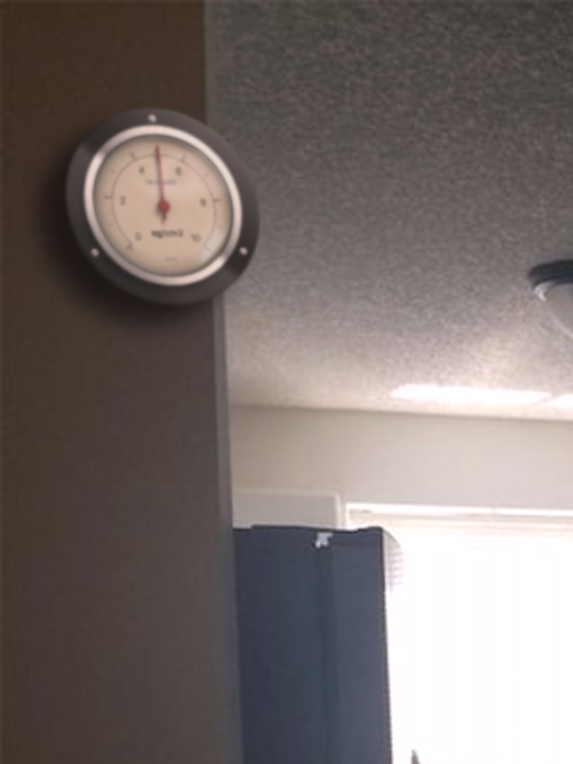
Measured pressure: 5 kg/cm²
